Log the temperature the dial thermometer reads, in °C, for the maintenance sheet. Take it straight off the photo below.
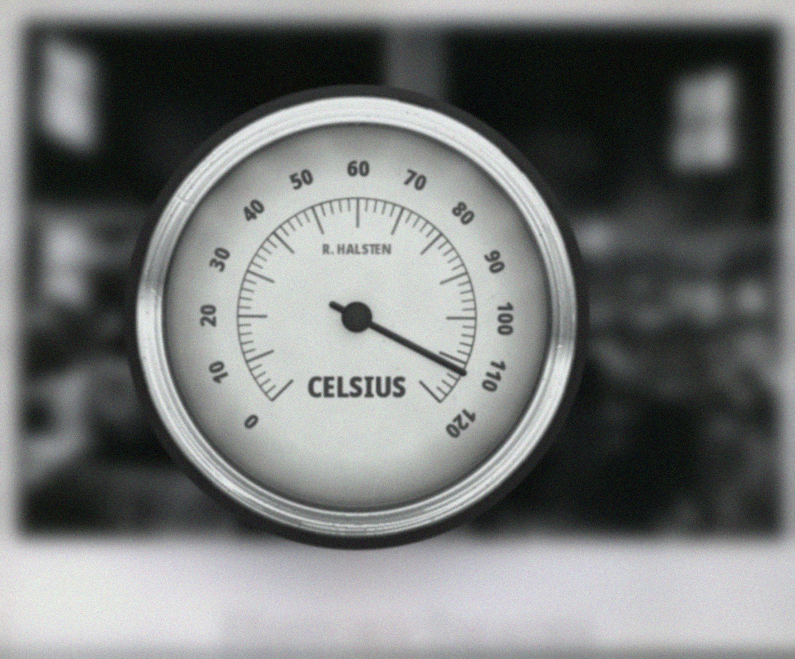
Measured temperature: 112 °C
